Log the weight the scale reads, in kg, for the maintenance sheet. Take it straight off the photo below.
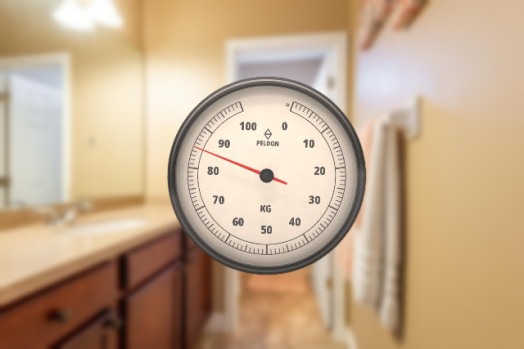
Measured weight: 85 kg
